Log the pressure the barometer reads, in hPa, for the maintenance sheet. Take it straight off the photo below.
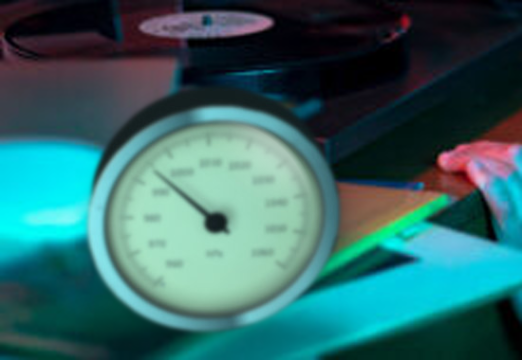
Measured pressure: 995 hPa
